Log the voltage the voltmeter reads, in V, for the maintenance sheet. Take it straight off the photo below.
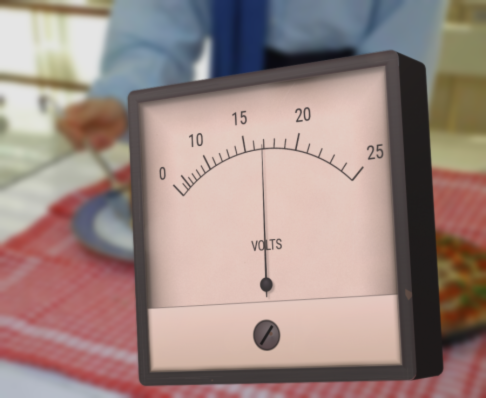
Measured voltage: 17 V
